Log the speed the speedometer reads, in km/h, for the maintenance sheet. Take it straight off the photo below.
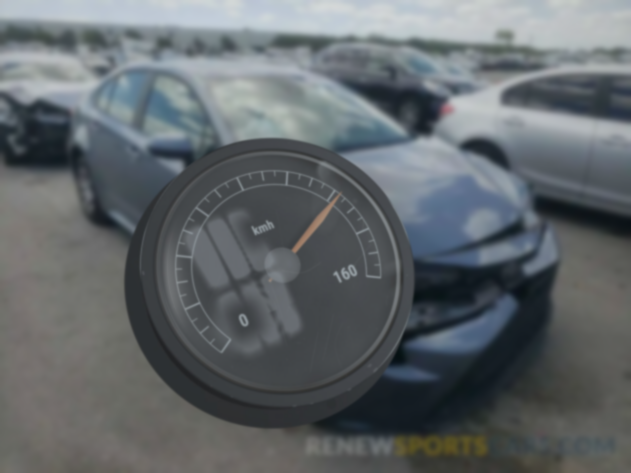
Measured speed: 122.5 km/h
